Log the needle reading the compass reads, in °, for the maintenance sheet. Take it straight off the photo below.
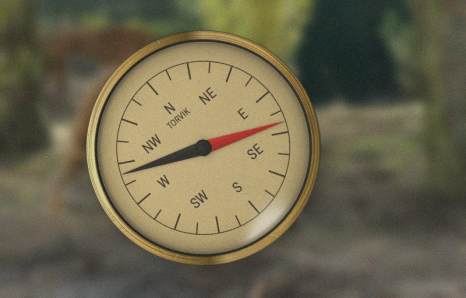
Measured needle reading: 112.5 °
